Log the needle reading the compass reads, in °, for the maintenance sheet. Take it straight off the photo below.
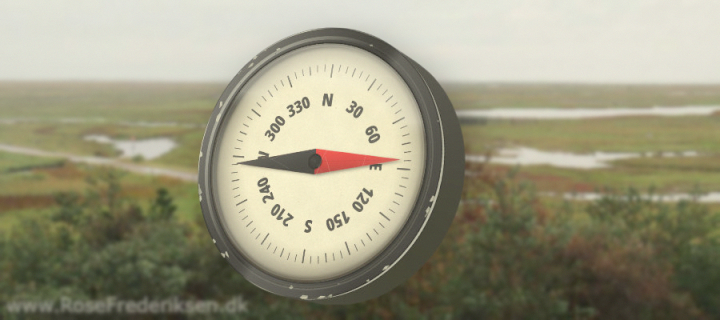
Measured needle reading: 85 °
